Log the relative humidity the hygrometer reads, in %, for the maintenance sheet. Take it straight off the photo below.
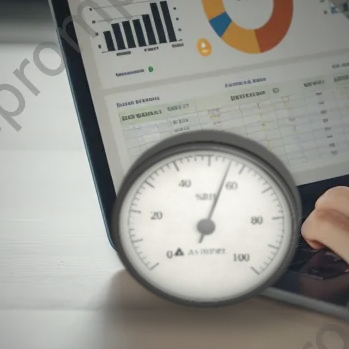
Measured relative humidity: 56 %
